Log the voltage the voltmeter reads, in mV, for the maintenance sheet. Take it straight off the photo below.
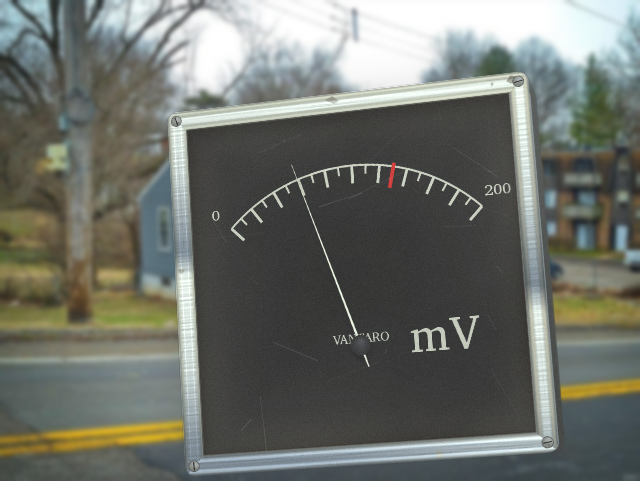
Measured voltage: 60 mV
